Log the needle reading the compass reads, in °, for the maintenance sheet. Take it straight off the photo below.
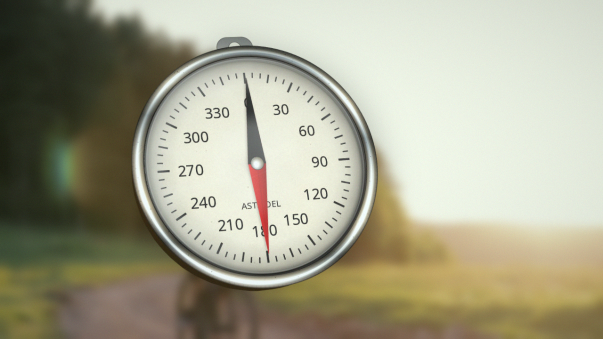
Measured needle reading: 180 °
